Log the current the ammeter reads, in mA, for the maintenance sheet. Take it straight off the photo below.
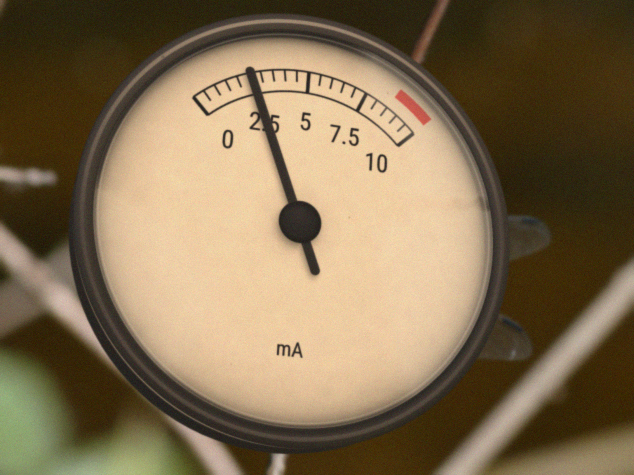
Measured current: 2.5 mA
